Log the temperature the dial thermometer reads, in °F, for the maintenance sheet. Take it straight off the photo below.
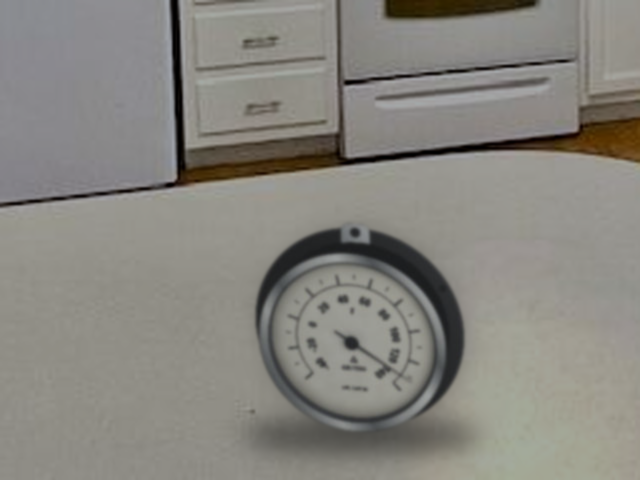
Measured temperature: 130 °F
